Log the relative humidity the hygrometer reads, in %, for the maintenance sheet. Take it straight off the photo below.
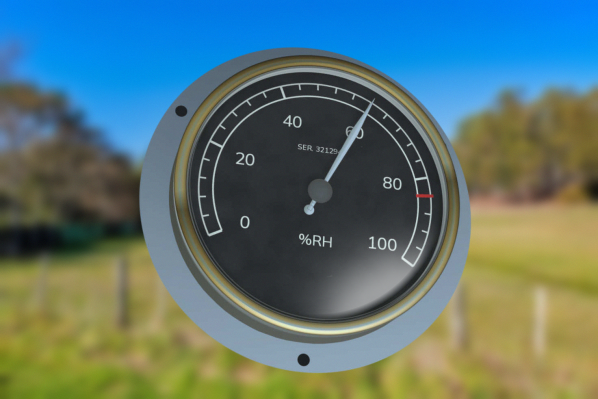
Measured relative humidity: 60 %
